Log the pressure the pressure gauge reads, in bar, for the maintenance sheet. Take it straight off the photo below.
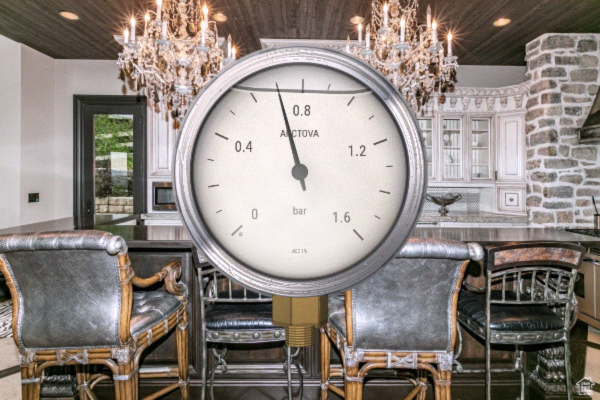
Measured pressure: 0.7 bar
